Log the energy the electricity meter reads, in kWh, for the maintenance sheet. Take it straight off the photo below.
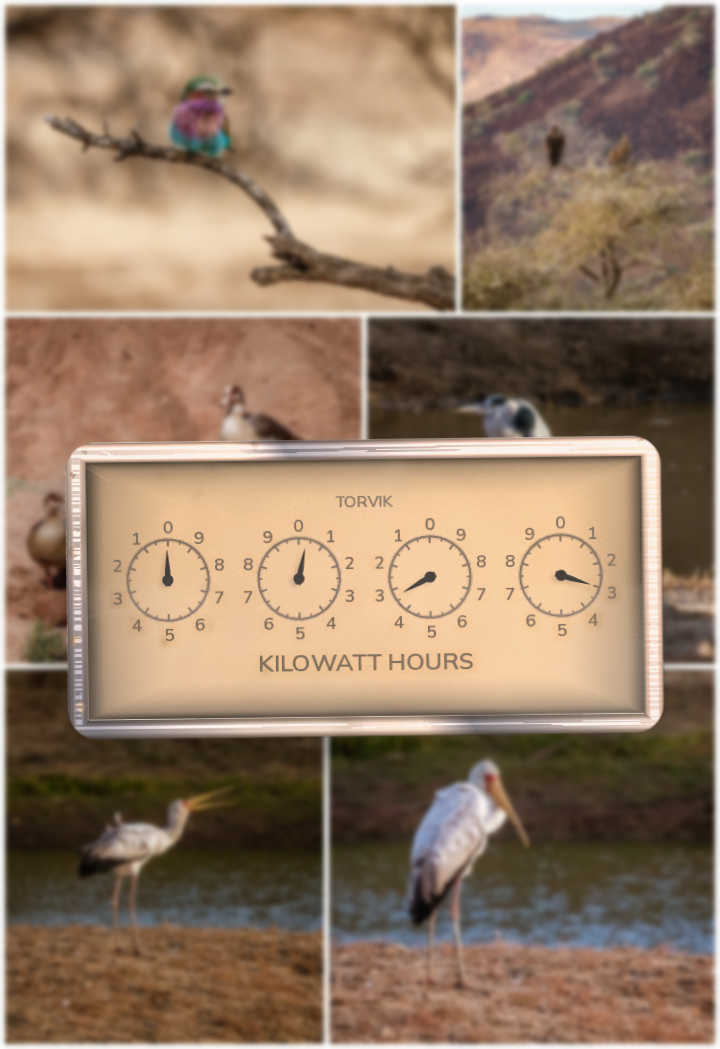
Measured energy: 33 kWh
